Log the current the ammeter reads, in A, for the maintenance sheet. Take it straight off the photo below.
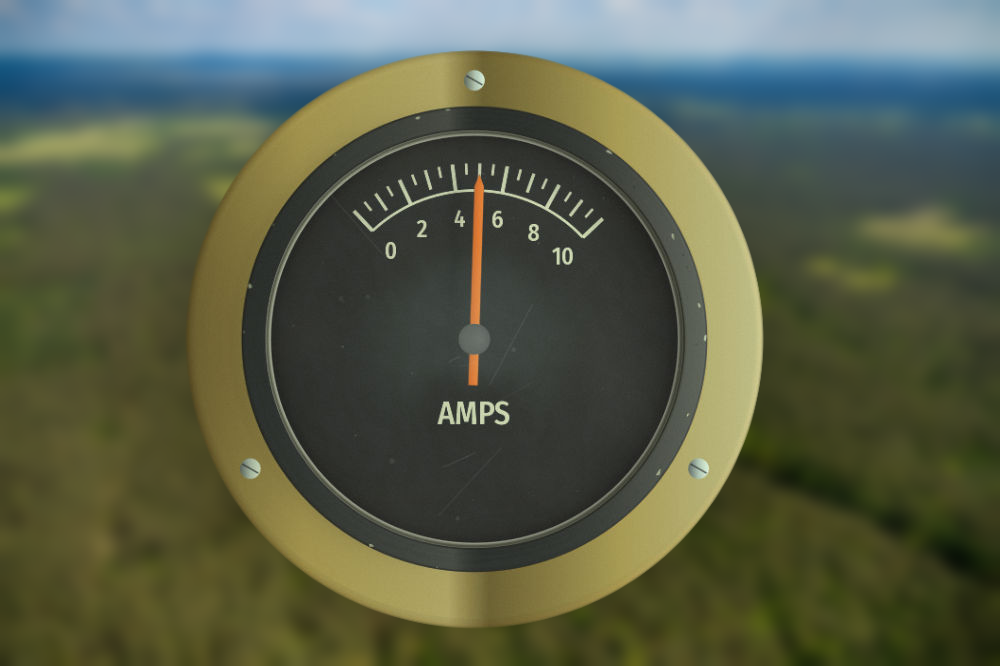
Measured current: 5 A
